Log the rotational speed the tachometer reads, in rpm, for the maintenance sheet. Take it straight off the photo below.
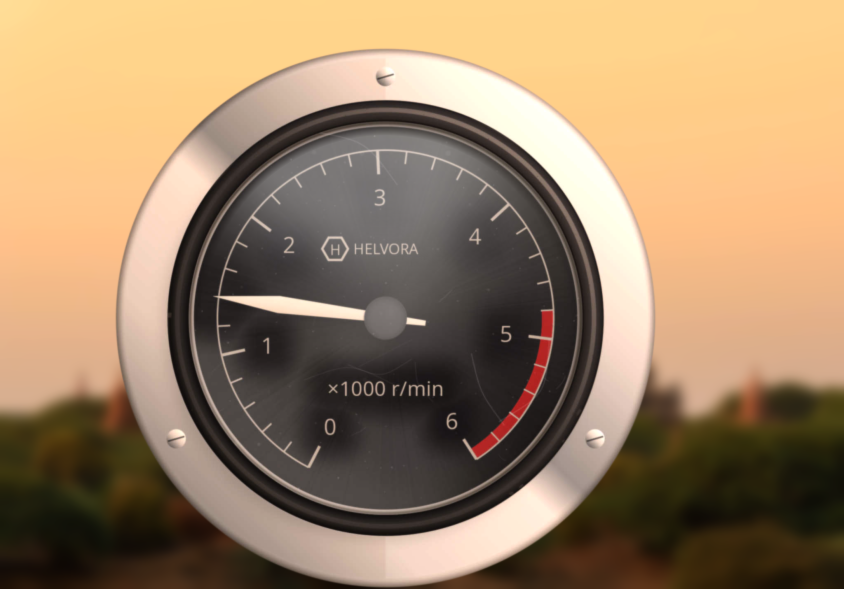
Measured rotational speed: 1400 rpm
